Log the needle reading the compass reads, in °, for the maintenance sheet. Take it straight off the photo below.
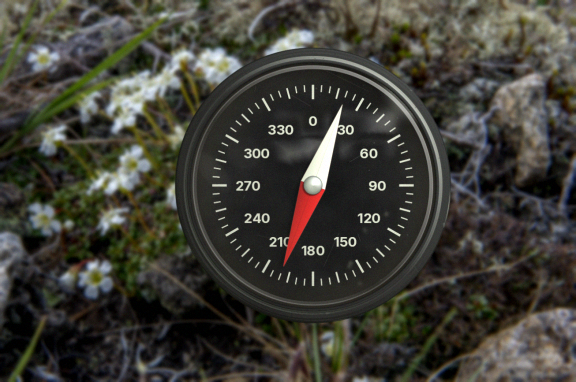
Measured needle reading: 200 °
